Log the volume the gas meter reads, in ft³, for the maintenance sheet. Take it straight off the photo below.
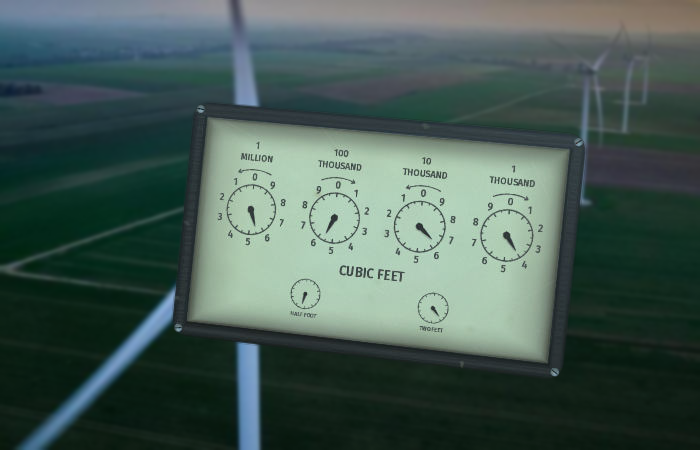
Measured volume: 556400 ft³
